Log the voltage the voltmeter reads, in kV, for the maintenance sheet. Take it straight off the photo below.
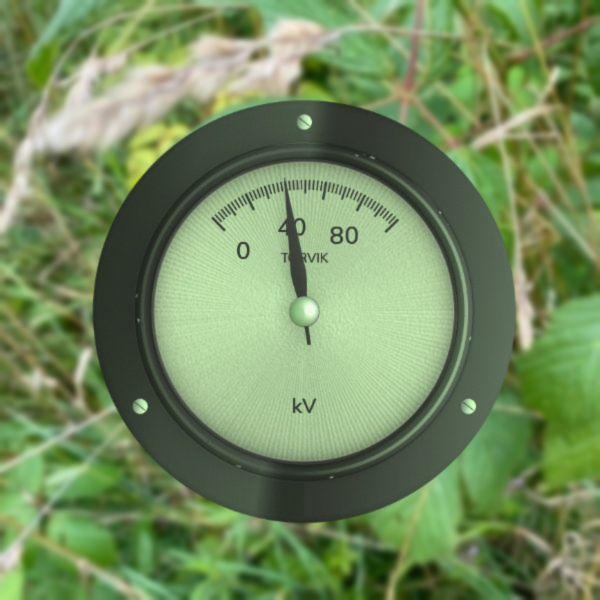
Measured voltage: 40 kV
